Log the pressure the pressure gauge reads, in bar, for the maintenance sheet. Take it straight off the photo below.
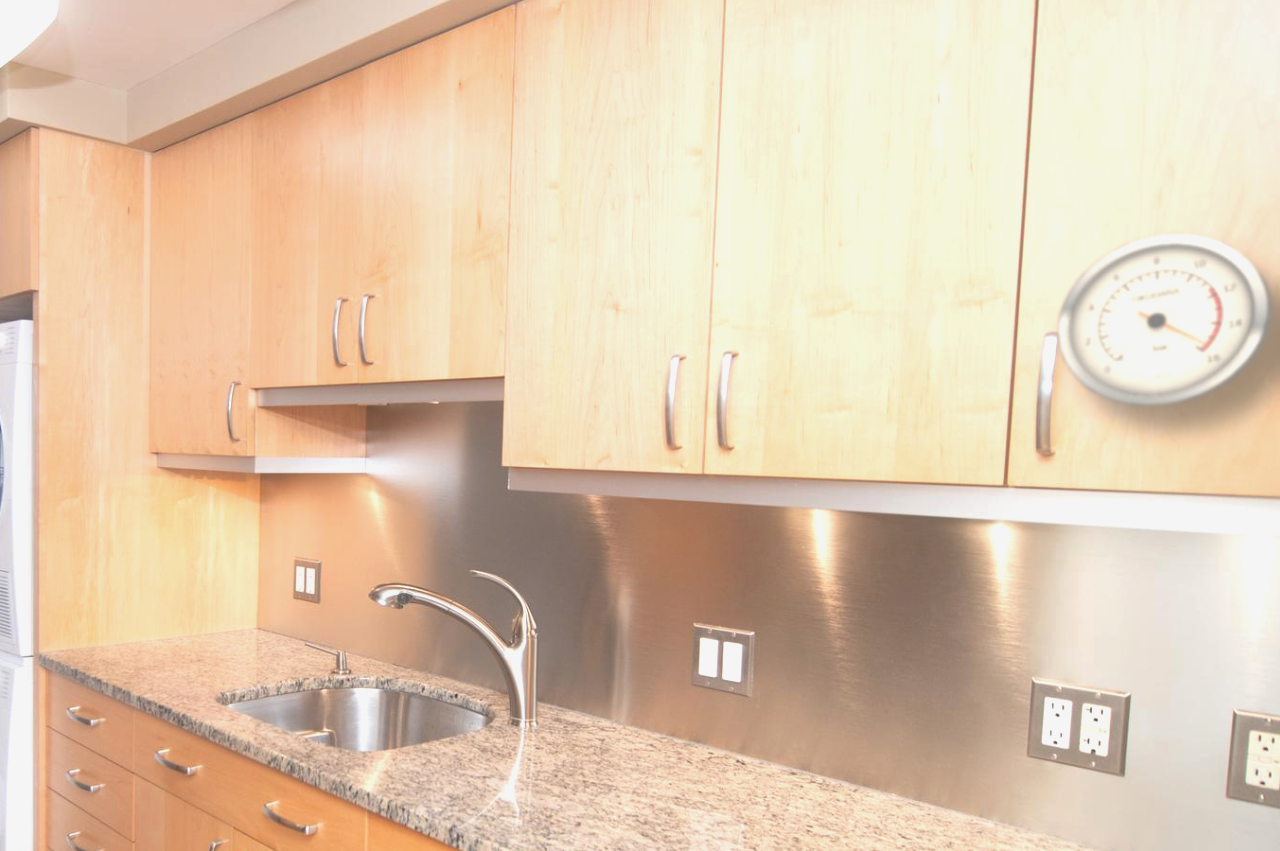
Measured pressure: 15.5 bar
